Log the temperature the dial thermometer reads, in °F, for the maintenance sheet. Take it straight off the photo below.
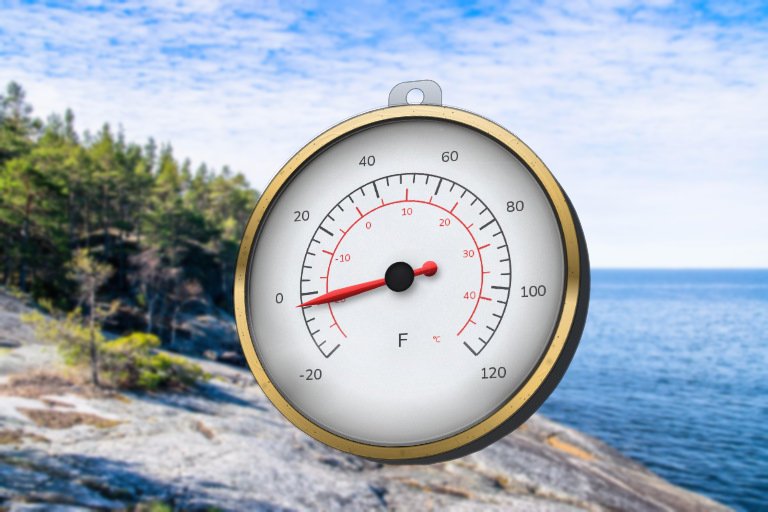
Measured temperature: -4 °F
